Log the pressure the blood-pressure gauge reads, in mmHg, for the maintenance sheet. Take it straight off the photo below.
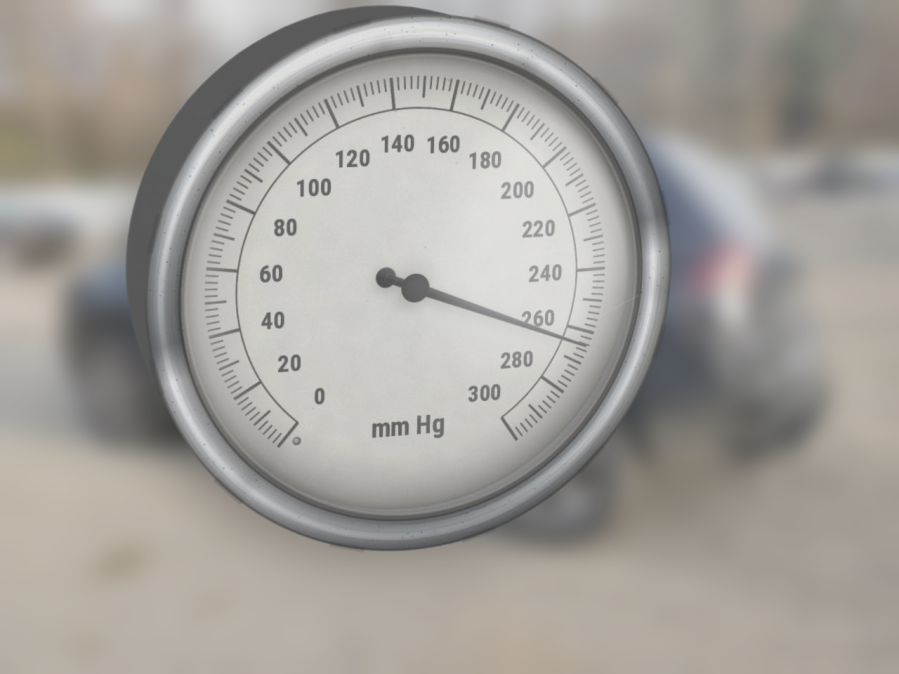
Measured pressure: 264 mmHg
